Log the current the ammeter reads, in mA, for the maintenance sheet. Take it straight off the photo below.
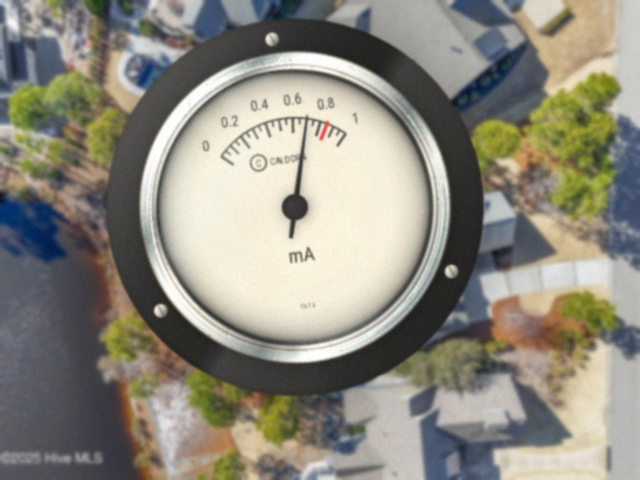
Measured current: 0.7 mA
